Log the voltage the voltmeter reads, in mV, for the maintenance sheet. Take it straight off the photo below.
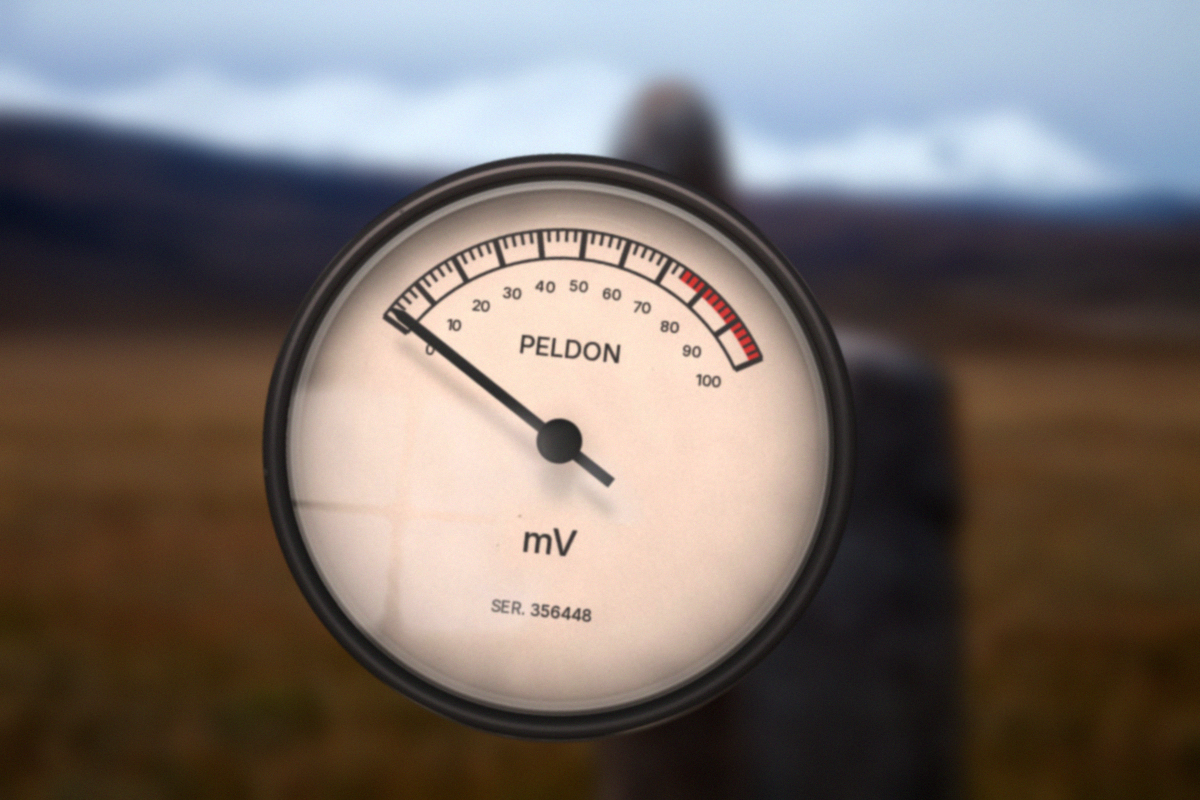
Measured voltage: 2 mV
